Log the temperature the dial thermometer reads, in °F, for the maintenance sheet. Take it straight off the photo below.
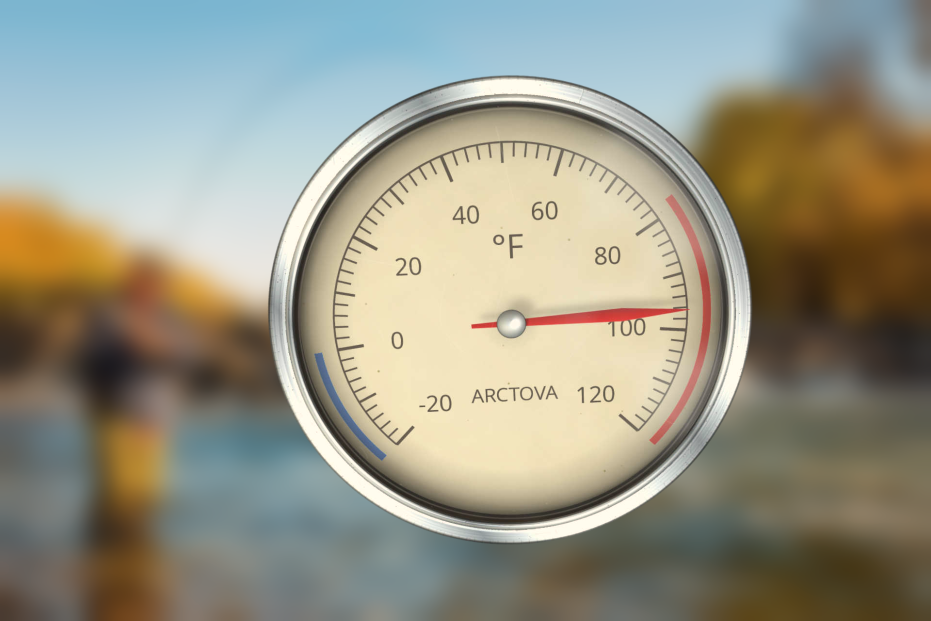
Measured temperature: 96 °F
